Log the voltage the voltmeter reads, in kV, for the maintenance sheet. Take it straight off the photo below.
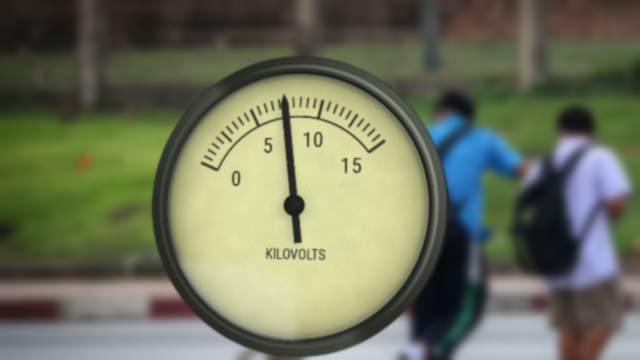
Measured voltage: 7.5 kV
